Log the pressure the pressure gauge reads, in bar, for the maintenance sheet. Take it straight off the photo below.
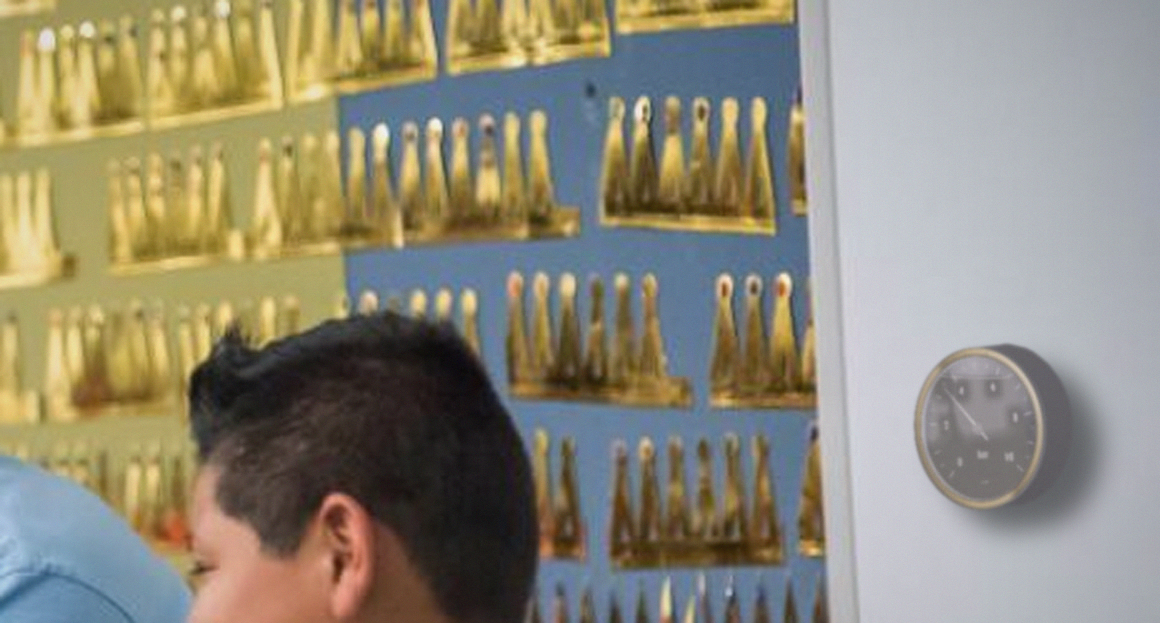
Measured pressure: 3.5 bar
